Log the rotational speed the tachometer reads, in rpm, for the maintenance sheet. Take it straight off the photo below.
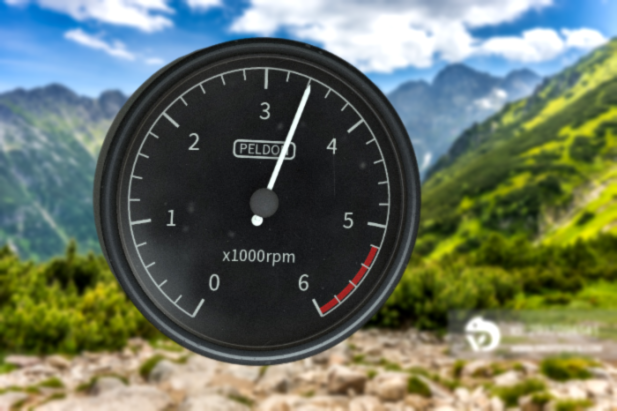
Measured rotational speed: 3400 rpm
